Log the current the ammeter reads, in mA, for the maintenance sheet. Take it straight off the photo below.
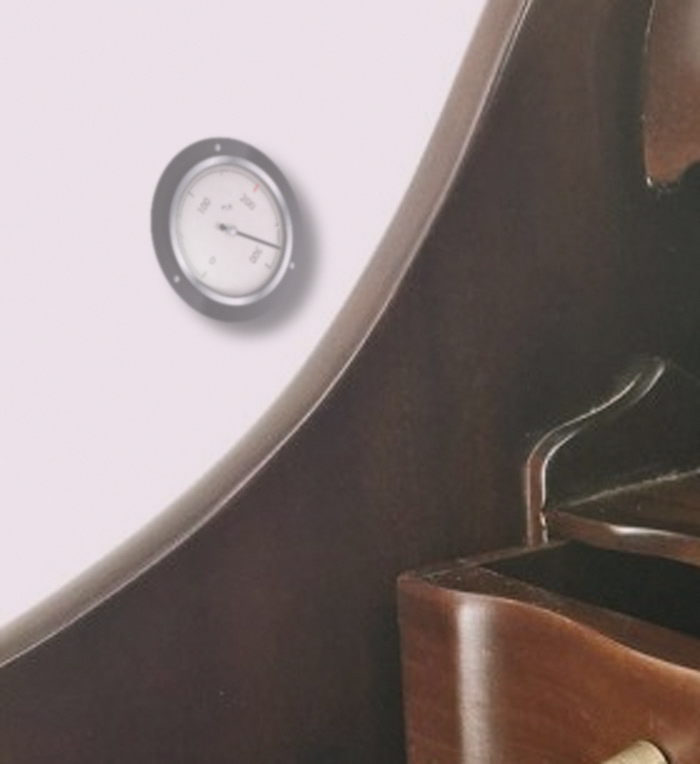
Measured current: 275 mA
